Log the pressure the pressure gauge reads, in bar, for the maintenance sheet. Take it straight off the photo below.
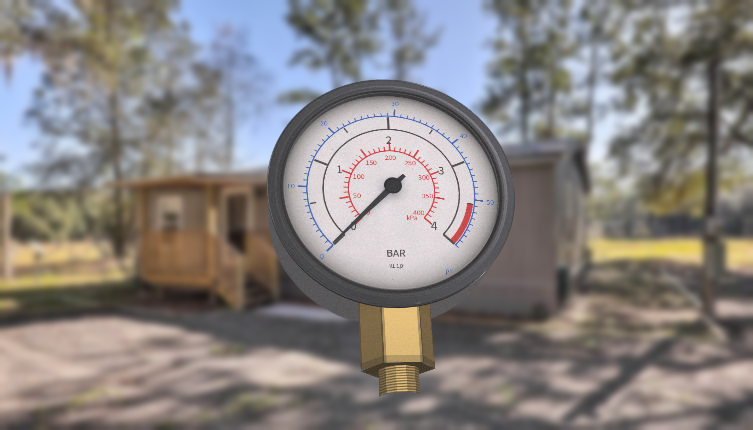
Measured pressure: 0 bar
